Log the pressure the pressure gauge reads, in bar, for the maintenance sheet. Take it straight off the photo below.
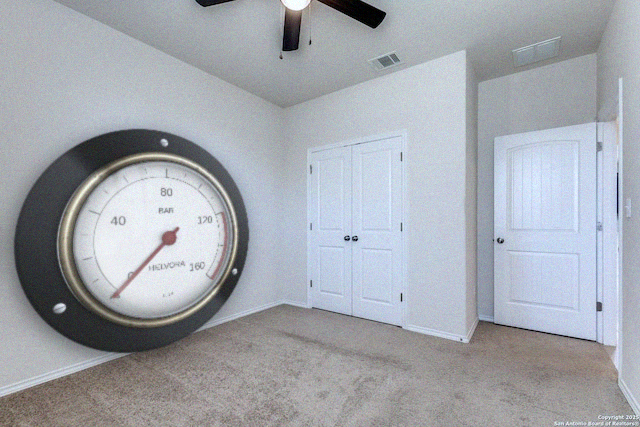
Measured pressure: 0 bar
